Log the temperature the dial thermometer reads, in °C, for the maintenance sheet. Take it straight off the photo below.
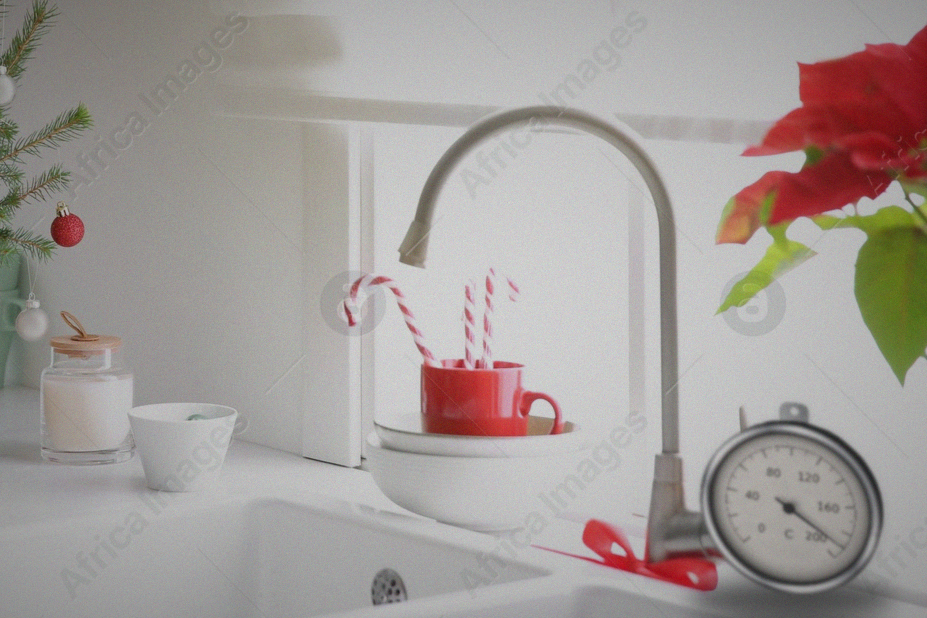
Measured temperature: 190 °C
